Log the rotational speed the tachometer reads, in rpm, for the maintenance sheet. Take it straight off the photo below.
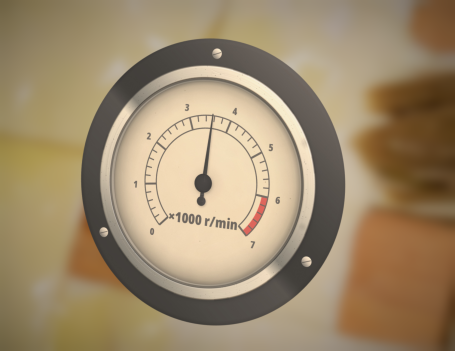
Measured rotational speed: 3600 rpm
